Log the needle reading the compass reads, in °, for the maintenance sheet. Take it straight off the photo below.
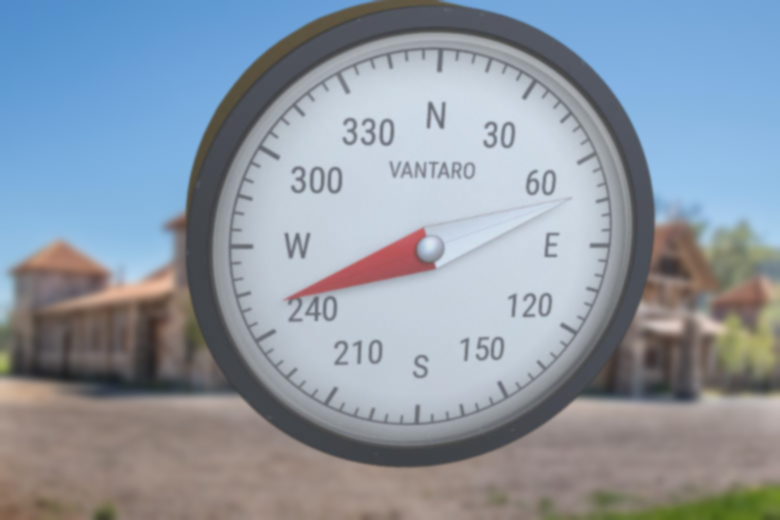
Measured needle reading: 250 °
